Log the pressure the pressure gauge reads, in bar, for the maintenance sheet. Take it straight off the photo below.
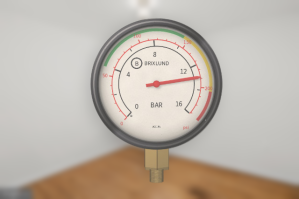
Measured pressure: 13 bar
